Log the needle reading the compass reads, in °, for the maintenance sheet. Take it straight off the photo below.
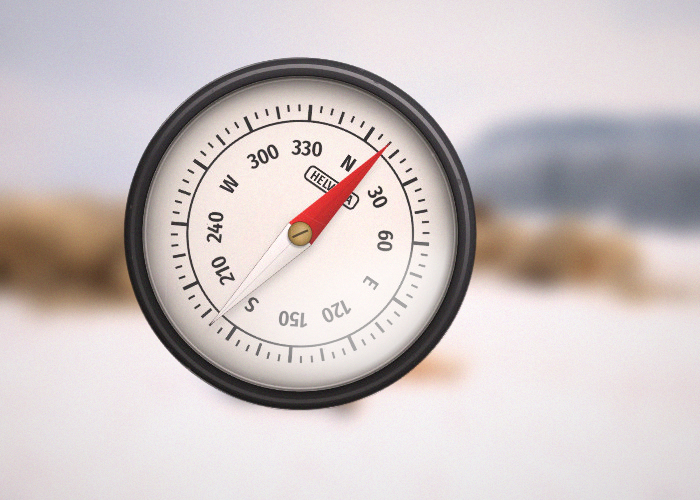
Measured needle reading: 10 °
